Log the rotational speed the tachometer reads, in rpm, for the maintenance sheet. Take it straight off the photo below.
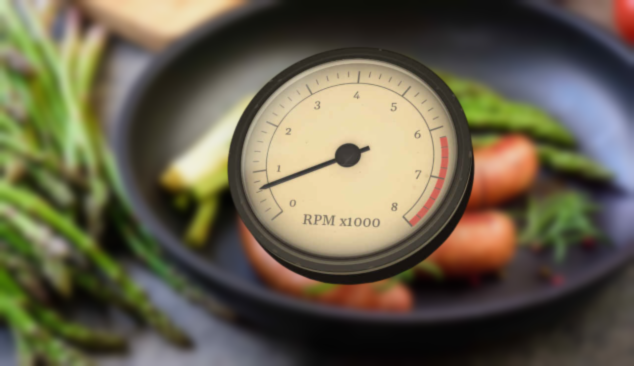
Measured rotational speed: 600 rpm
